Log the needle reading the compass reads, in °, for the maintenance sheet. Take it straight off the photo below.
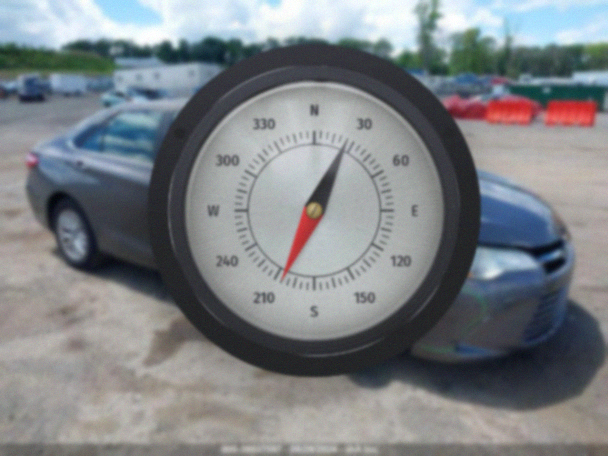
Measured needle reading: 205 °
